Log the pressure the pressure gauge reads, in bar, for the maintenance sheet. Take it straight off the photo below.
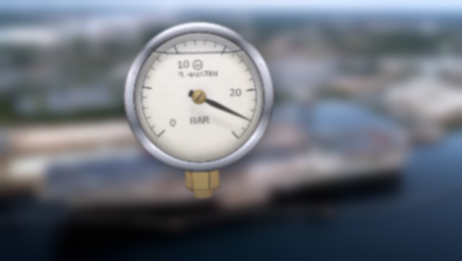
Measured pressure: 23 bar
